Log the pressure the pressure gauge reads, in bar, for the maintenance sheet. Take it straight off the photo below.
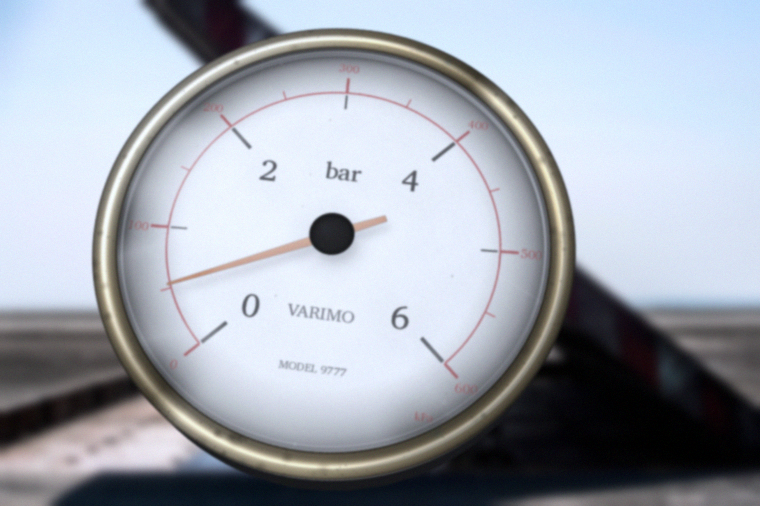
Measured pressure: 0.5 bar
